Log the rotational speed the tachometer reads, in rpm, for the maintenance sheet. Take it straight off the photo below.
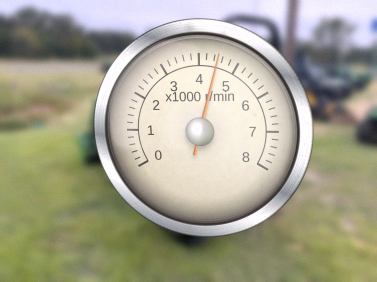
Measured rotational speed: 4500 rpm
